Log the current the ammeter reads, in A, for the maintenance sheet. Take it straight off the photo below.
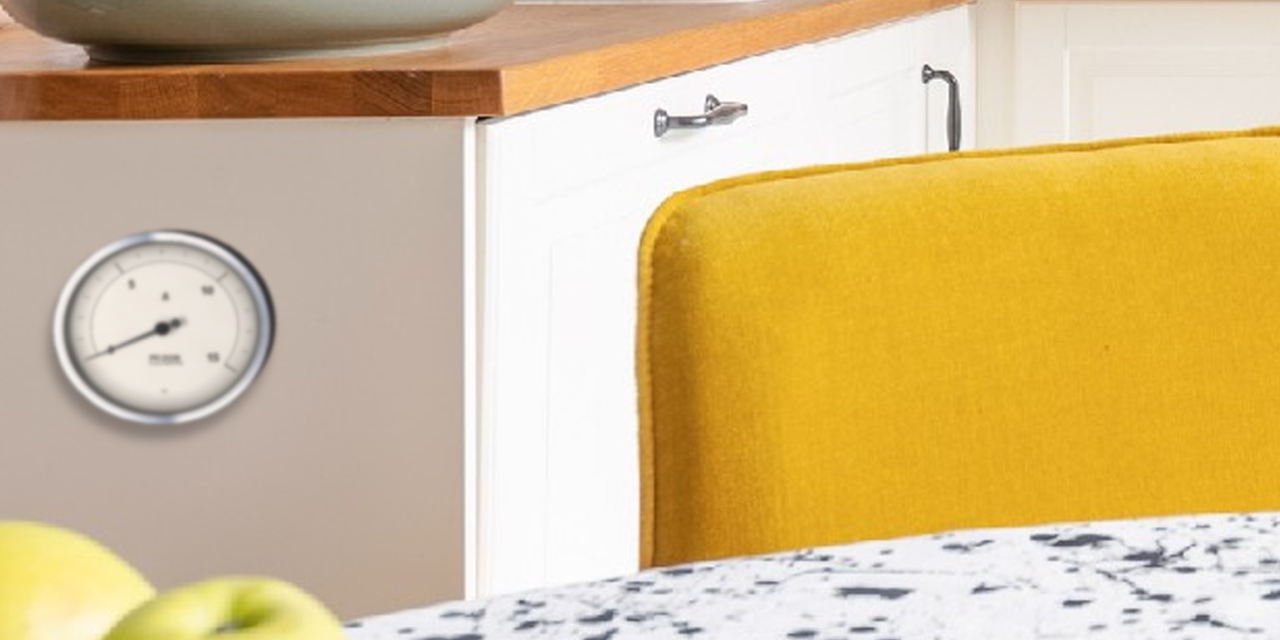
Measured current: 0 A
